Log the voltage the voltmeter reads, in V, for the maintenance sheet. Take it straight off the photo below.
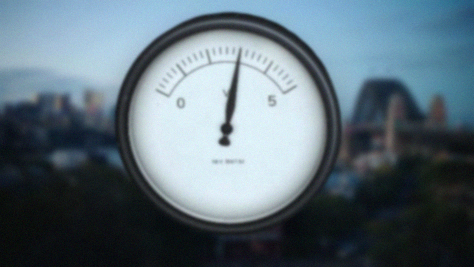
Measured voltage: 3 V
